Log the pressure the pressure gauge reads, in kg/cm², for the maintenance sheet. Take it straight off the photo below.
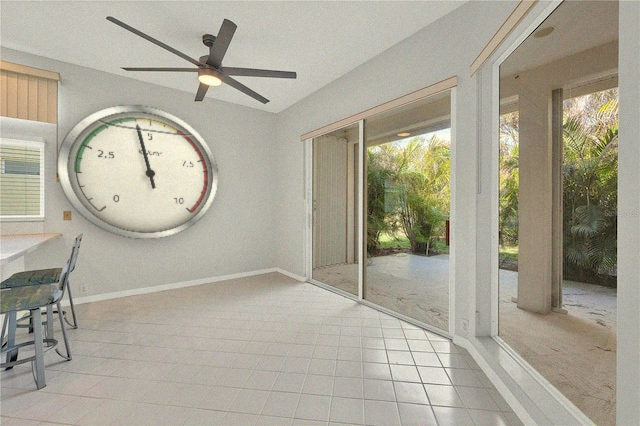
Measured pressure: 4.5 kg/cm²
